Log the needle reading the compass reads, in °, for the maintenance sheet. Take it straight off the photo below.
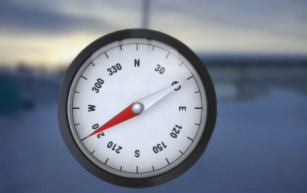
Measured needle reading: 240 °
